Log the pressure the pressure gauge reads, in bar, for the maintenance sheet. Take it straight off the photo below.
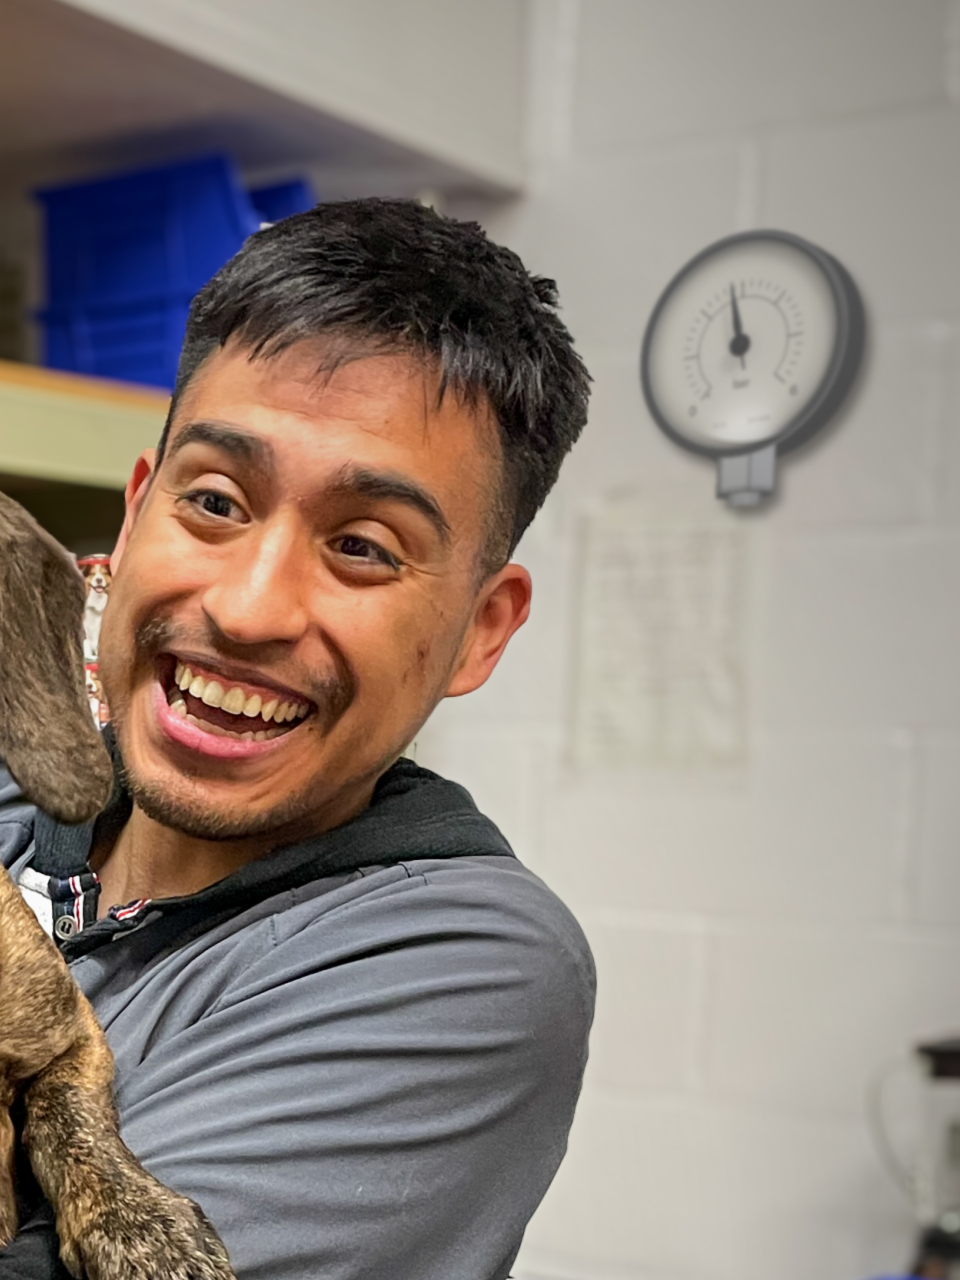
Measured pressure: 2.8 bar
